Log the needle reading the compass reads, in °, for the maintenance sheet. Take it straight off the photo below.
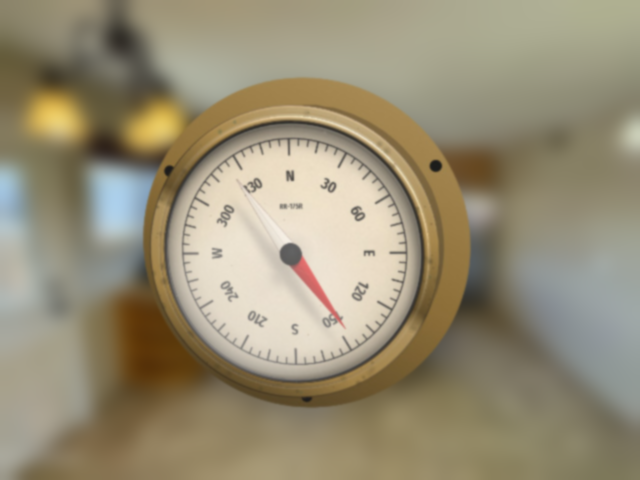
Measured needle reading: 145 °
